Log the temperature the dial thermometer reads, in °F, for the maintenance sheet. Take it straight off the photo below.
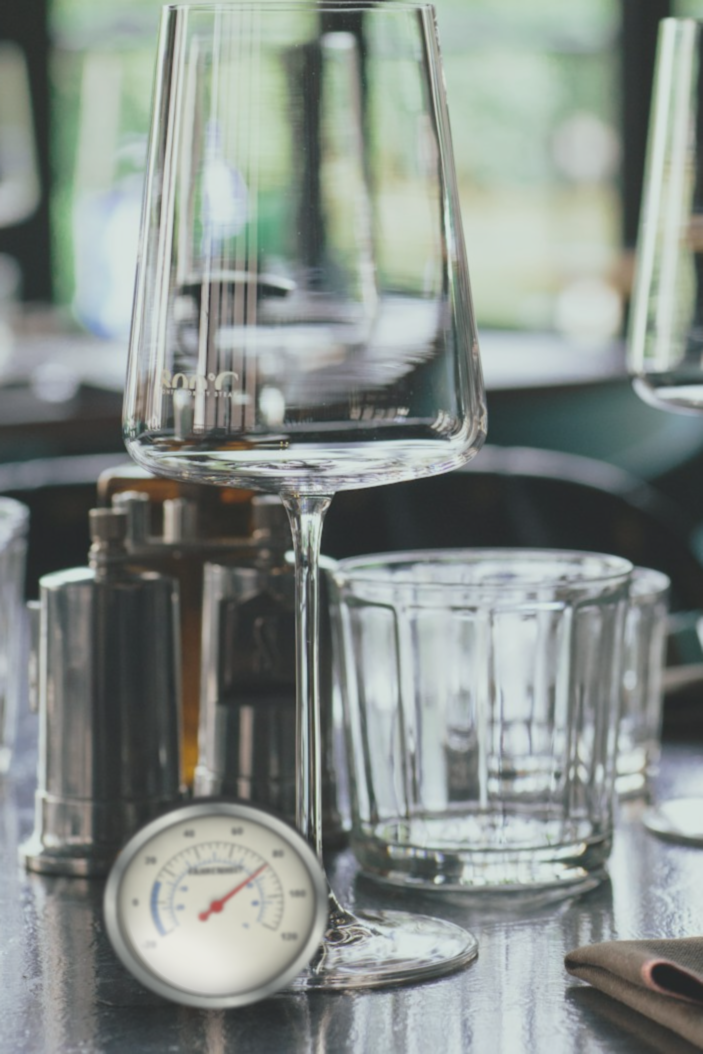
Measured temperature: 80 °F
